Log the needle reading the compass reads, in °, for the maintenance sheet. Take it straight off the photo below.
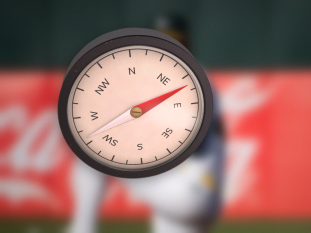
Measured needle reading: 67.5 °
